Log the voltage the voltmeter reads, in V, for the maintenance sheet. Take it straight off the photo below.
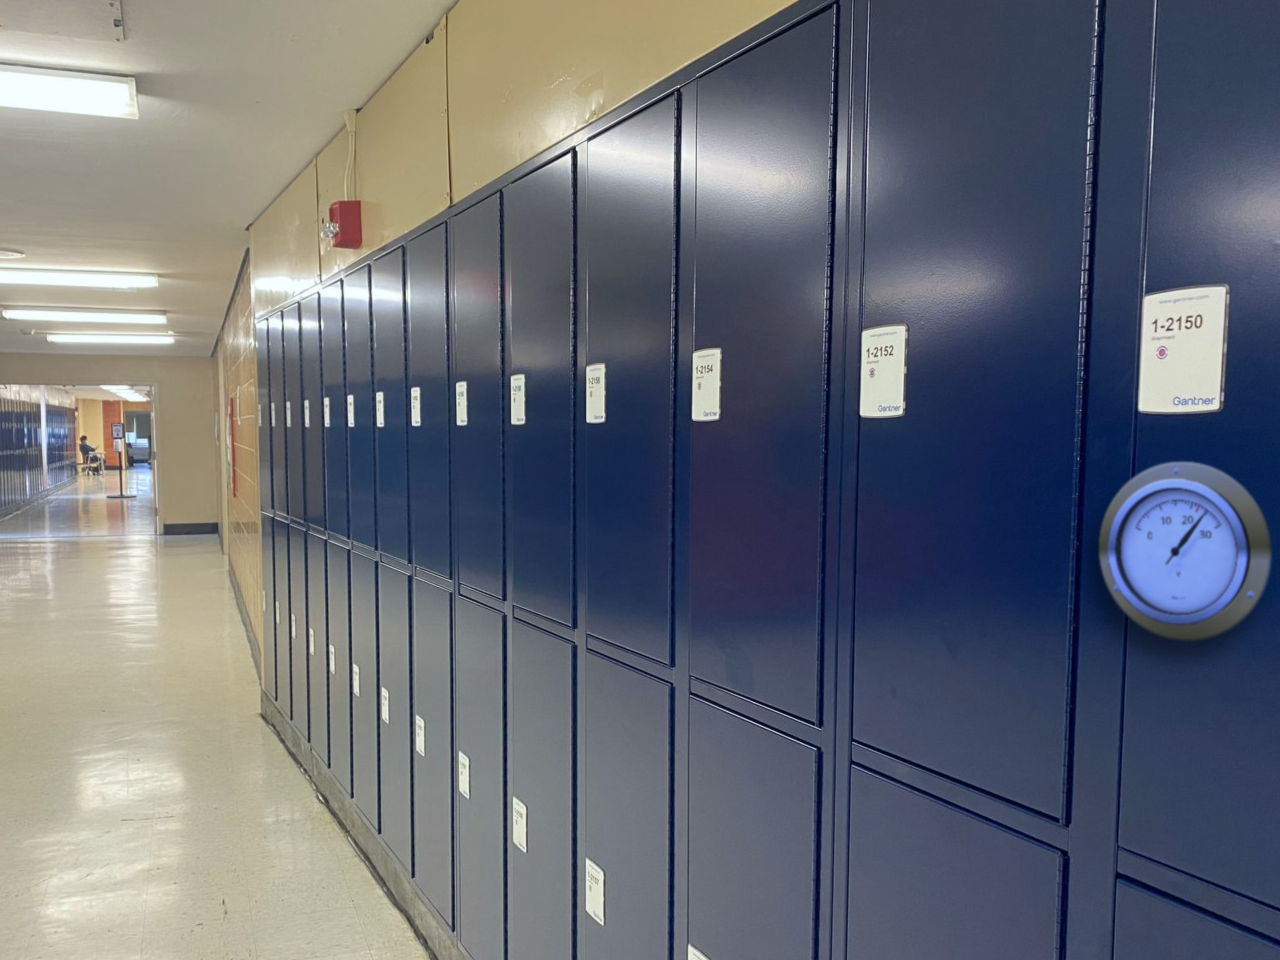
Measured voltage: 25 V
